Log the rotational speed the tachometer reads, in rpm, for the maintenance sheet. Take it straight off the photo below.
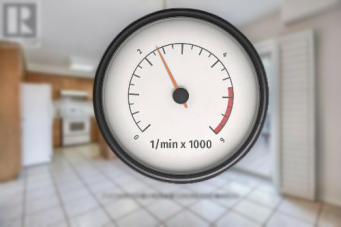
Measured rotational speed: 2375 rpm
